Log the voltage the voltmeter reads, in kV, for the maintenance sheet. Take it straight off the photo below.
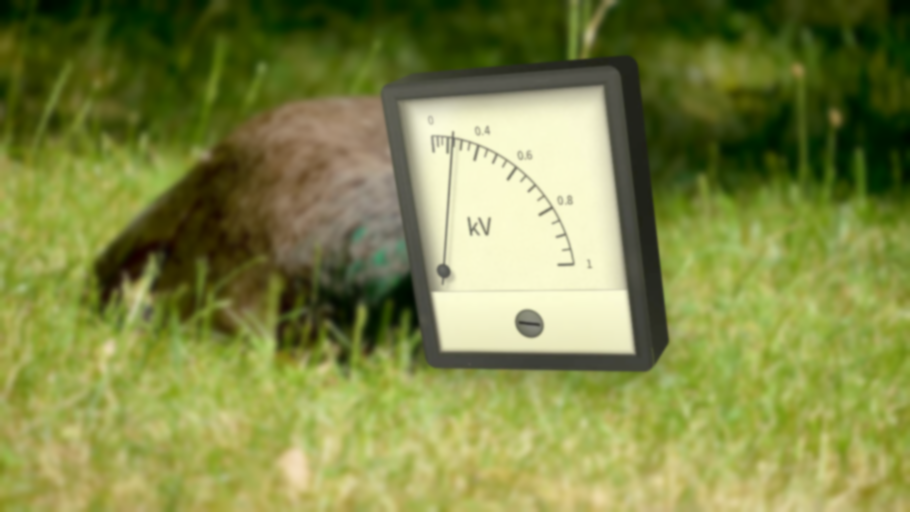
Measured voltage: 0.25 kV
